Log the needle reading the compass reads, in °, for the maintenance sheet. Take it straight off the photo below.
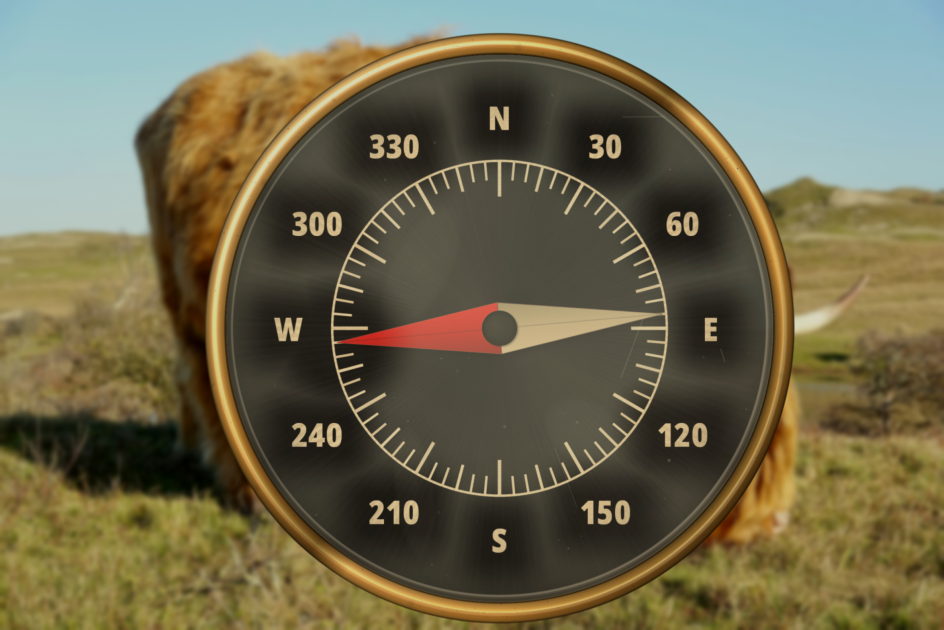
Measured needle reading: 265 °
